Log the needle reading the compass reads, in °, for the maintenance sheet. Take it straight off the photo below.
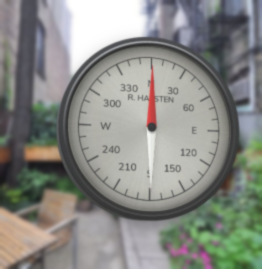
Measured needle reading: 0 °
